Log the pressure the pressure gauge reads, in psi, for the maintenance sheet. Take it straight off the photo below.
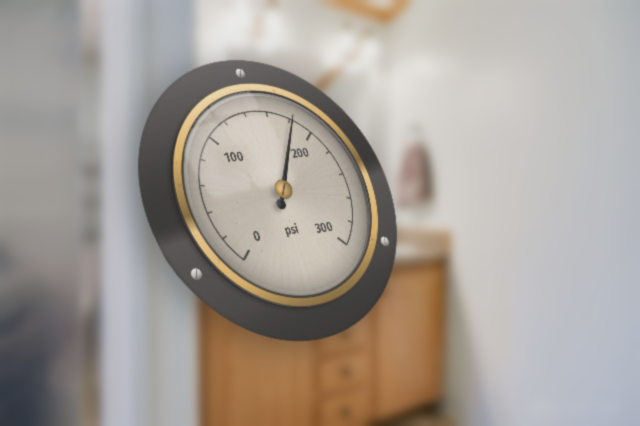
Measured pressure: 180 psi
